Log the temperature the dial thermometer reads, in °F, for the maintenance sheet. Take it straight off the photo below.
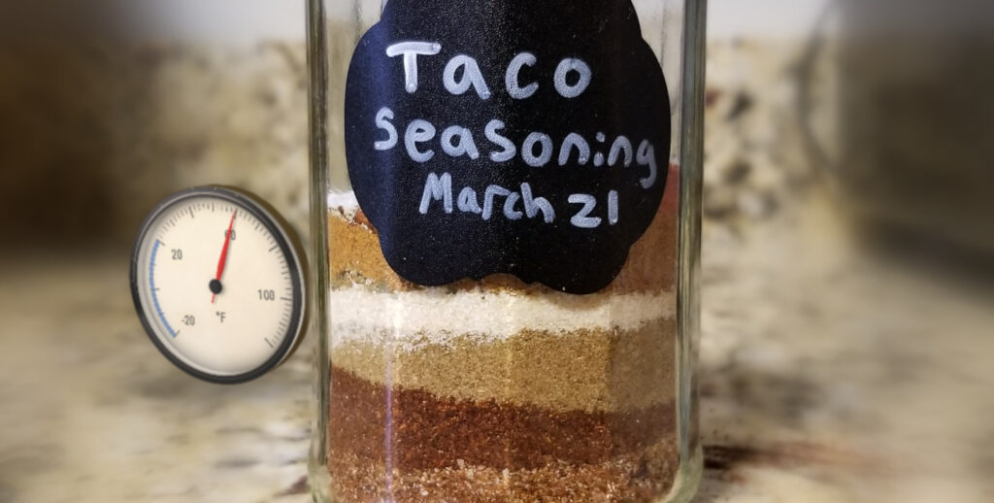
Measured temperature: 60 °F
